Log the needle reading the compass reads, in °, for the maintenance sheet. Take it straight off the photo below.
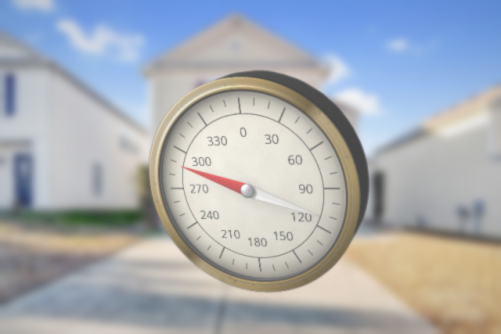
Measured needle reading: 290 °
